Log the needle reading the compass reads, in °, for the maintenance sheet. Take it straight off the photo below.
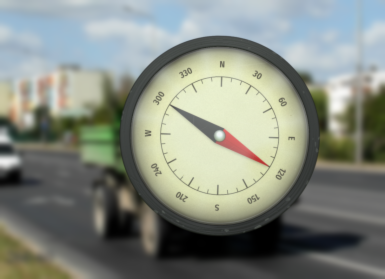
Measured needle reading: 120 °
